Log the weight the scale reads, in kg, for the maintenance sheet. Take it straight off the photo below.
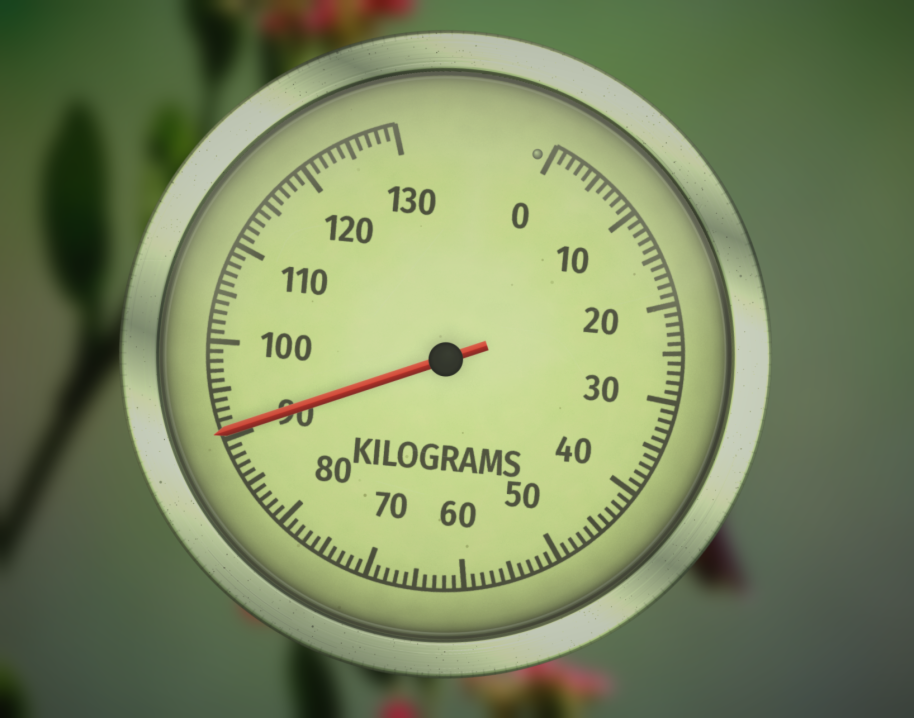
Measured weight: 91 kg
